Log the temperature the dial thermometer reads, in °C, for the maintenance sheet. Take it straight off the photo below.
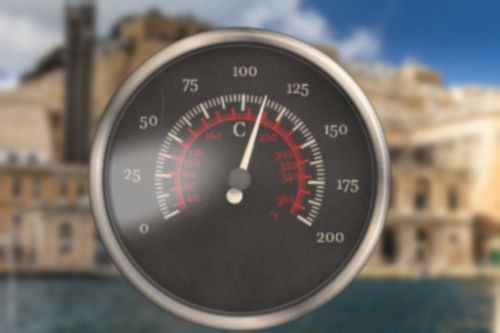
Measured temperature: 112.5 °C
